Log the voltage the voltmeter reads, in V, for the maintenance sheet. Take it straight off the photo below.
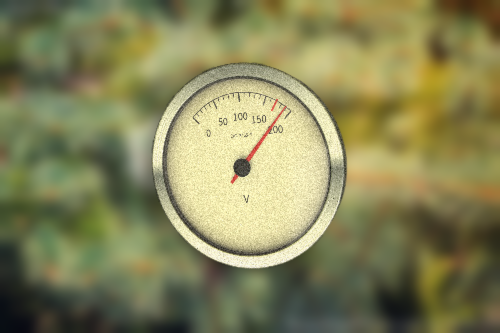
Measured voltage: 190 V
